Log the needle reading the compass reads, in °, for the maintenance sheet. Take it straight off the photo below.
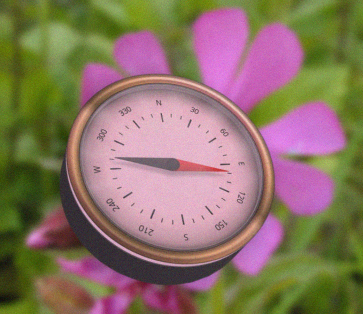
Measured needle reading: 100 °
